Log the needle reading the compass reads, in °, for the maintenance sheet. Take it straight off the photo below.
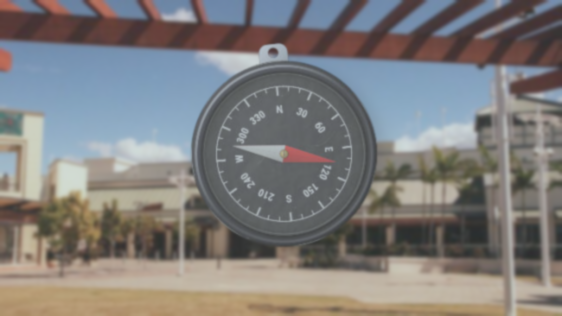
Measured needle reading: 105 °
